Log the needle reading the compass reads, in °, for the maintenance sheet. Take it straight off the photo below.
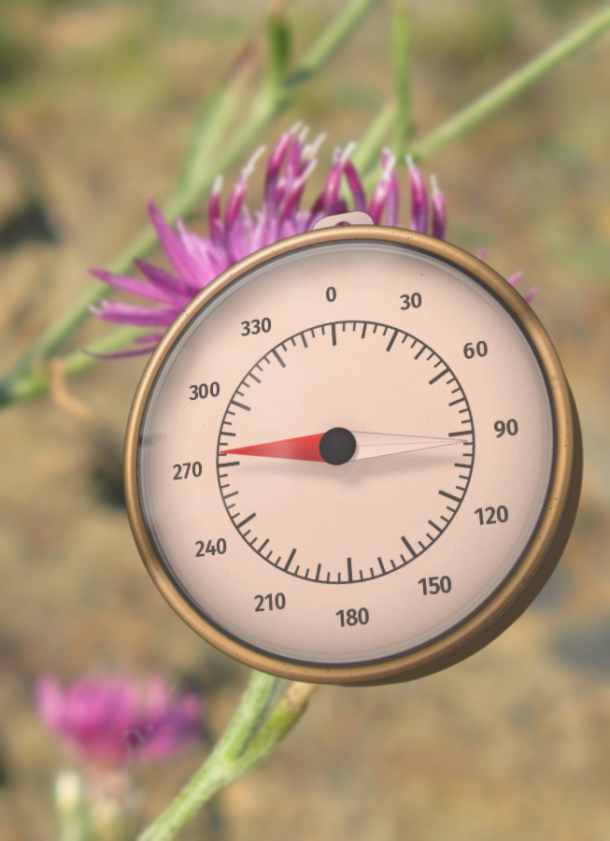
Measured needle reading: 275 °
